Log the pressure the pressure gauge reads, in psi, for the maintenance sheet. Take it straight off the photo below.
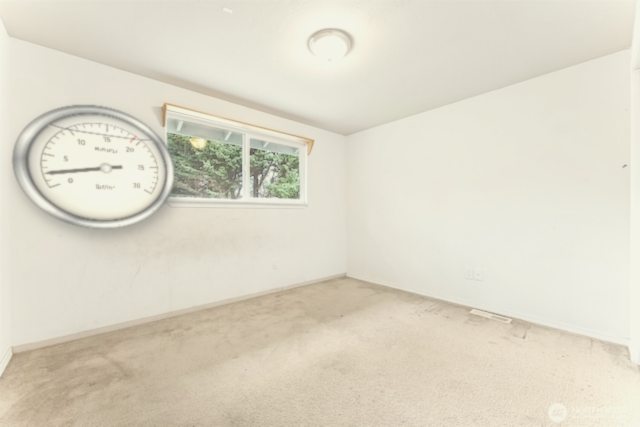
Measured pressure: 2 psi
